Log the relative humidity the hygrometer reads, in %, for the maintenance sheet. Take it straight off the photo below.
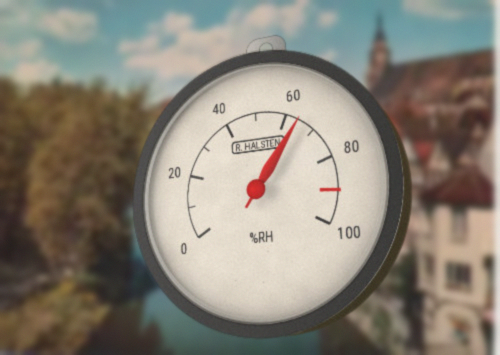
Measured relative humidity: 65 %
